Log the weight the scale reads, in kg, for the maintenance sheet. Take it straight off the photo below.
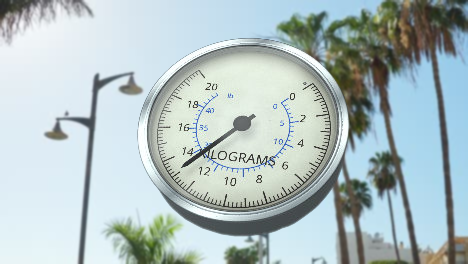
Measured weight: 13 kg
